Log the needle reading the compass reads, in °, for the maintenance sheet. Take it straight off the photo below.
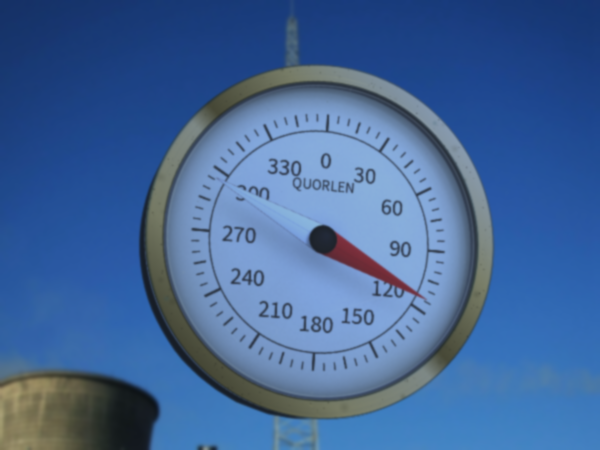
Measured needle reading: 115 °
